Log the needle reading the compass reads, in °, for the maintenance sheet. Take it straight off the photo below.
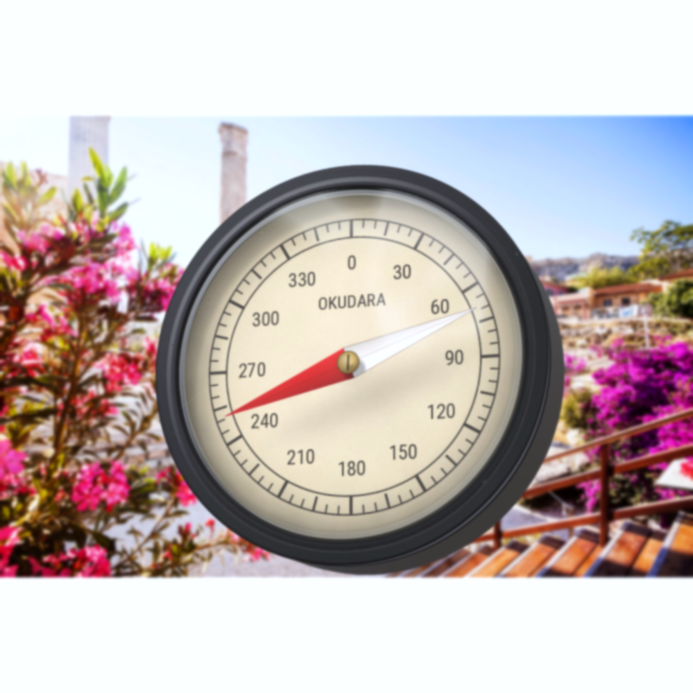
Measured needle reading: 250 °
